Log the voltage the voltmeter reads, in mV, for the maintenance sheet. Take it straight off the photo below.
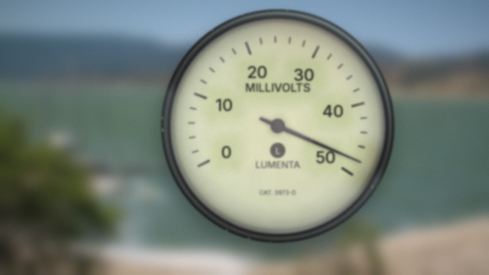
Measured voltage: 48 mV
